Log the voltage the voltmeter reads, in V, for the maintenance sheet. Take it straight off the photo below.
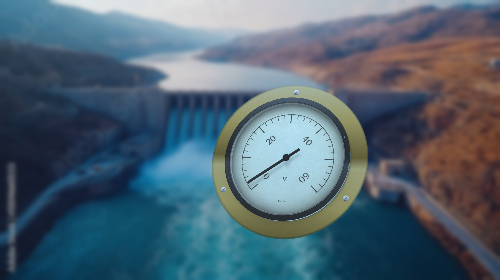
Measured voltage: 2 V
